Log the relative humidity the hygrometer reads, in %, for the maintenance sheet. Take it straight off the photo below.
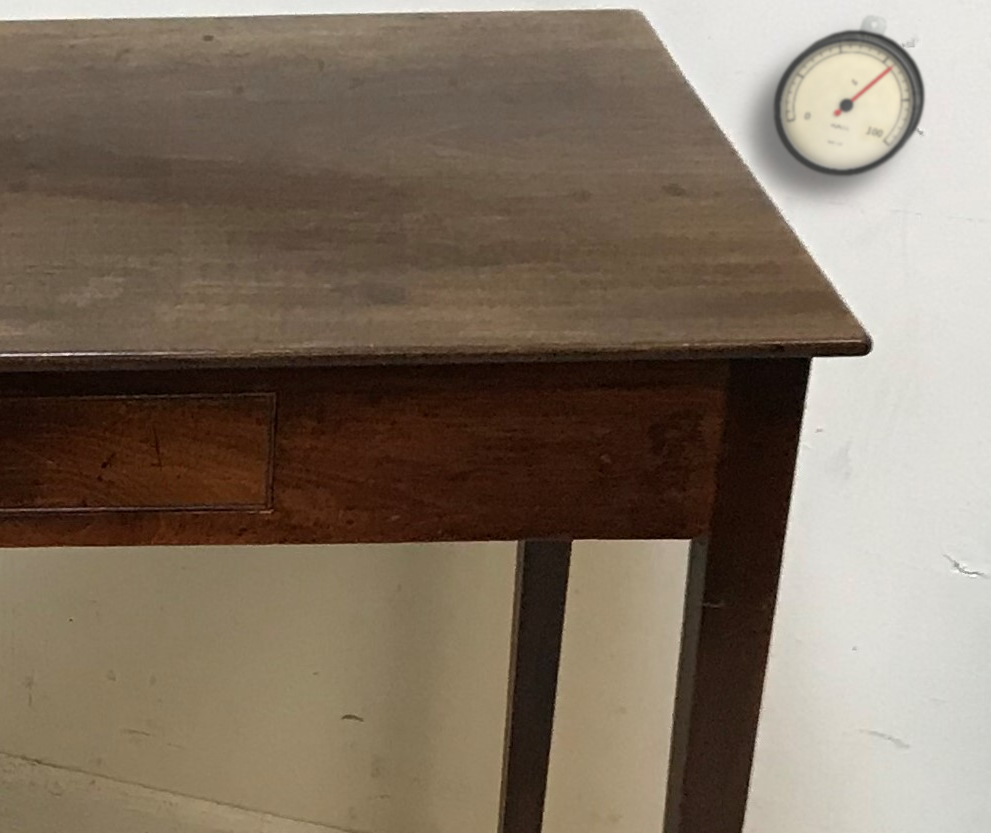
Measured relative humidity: 64 %
